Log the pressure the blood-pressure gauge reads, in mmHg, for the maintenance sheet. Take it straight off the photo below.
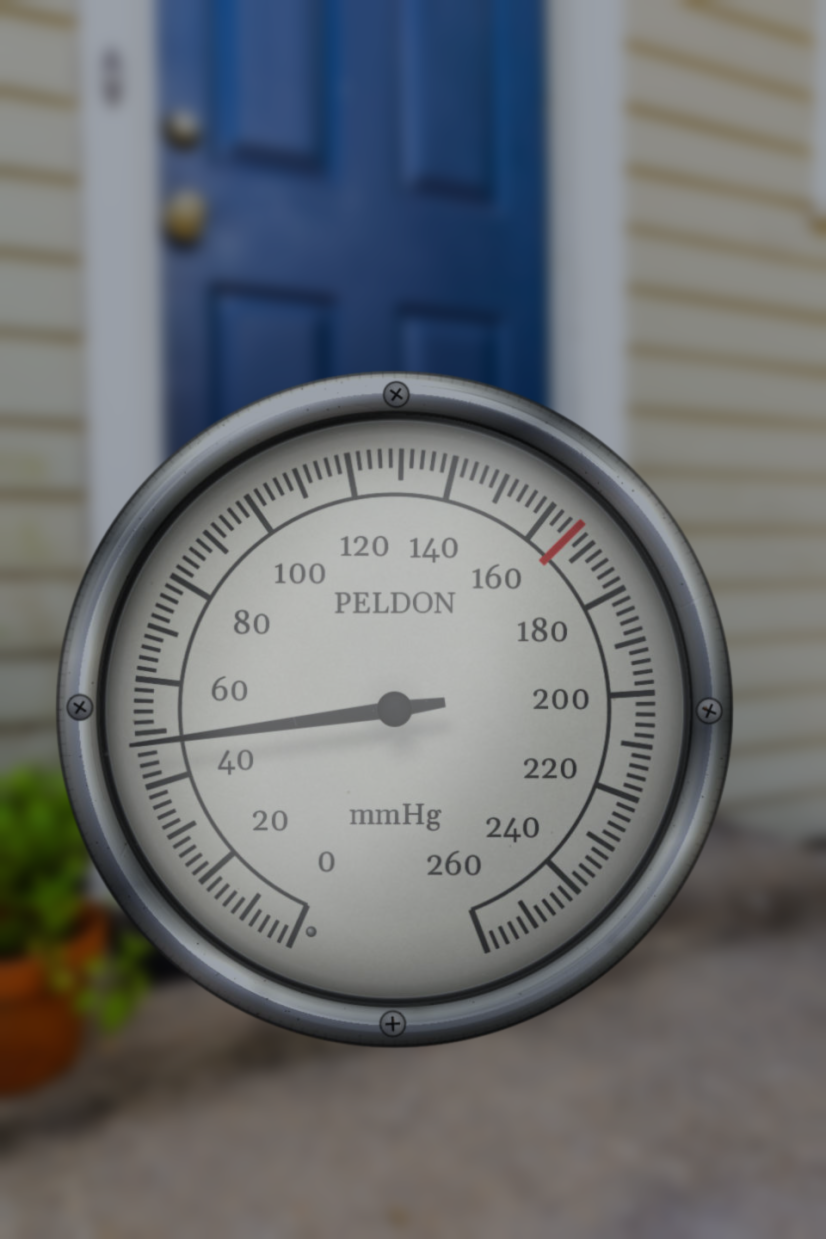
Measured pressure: 48 mmHg
